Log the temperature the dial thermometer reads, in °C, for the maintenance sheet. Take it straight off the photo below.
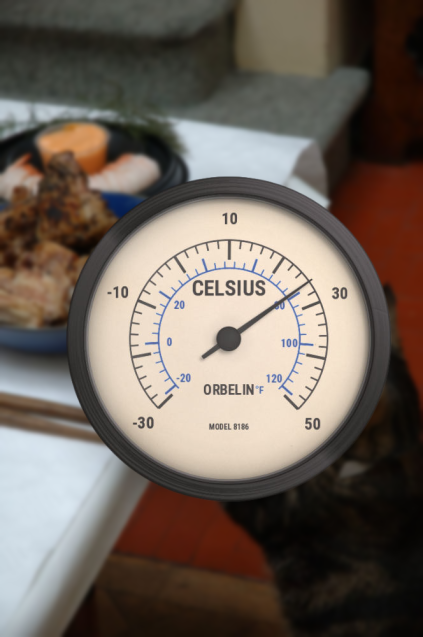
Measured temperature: 26 °C
